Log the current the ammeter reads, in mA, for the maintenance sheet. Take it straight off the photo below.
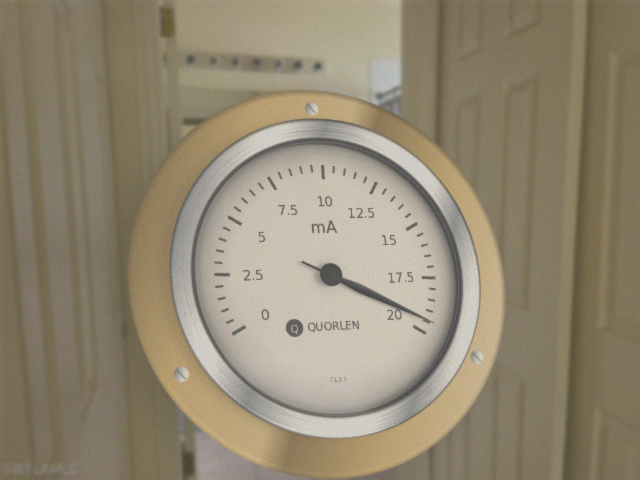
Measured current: 19.5 mA
